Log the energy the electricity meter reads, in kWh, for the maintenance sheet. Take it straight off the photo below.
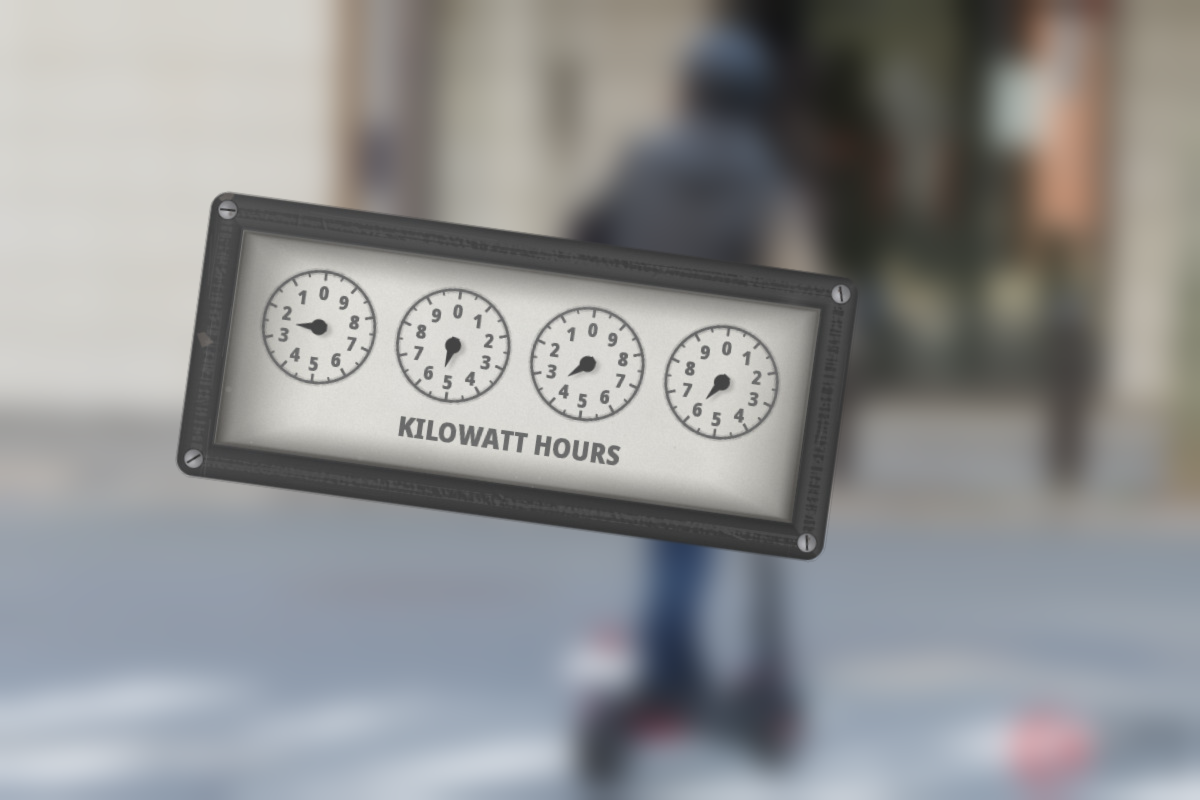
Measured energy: 2536 kWh
